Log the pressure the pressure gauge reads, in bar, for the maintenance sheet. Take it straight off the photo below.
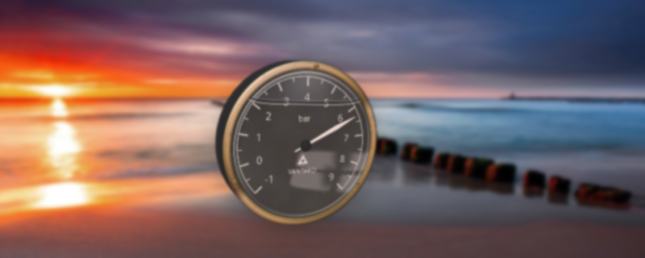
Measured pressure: 6.25 bar
